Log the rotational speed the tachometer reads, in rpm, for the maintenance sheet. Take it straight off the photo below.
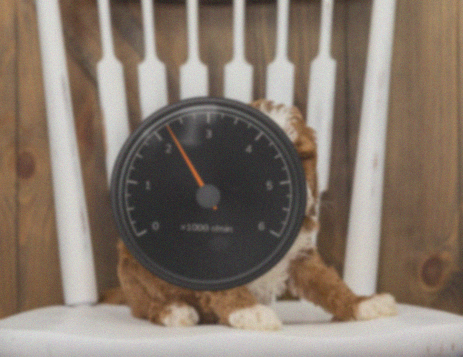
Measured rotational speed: 2250 rpm
